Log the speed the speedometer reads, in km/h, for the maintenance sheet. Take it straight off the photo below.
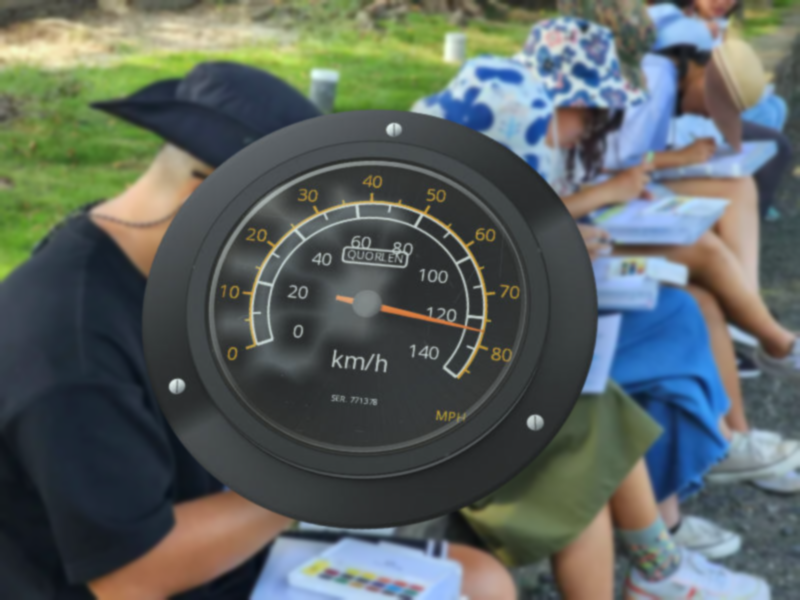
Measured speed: 125 km/h
